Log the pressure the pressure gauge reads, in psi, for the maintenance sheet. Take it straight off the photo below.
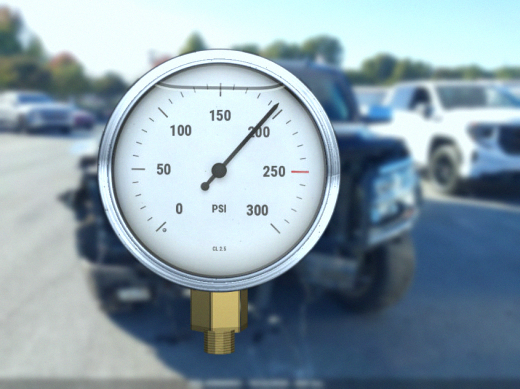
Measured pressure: 195 psi
